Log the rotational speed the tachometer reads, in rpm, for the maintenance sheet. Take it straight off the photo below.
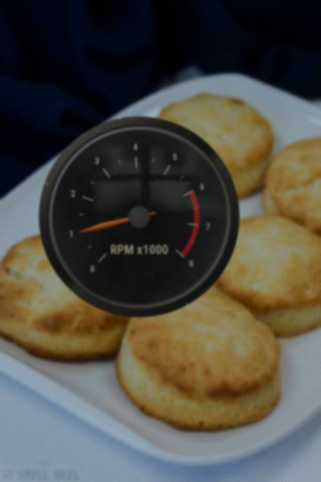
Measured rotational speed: 1000 rpm
